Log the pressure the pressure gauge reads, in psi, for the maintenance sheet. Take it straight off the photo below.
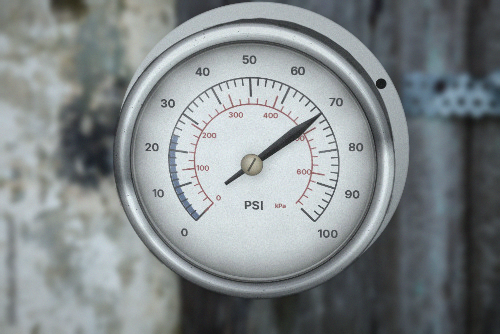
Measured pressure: 70 psi
